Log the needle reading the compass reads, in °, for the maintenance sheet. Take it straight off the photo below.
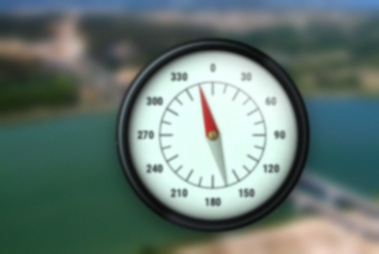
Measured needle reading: 345 °
